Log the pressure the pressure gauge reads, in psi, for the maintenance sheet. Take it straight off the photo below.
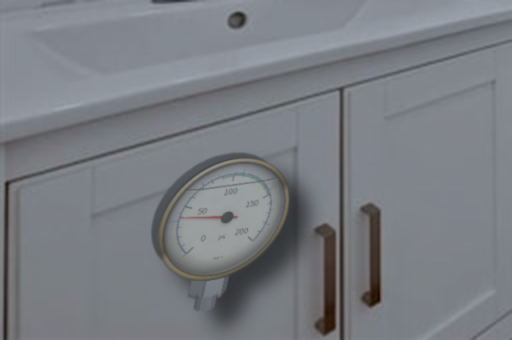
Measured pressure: 40 psi
